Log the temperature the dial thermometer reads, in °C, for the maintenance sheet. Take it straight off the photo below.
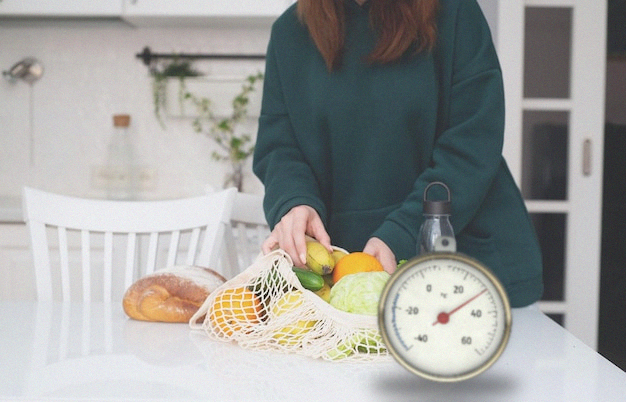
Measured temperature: 30 °C
